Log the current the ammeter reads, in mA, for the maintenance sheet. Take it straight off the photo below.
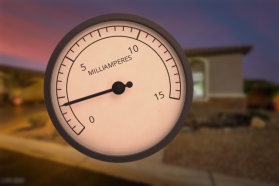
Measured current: 2 mA
